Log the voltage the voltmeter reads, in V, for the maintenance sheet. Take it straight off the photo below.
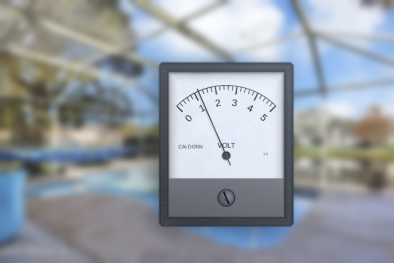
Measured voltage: 1.2 V
